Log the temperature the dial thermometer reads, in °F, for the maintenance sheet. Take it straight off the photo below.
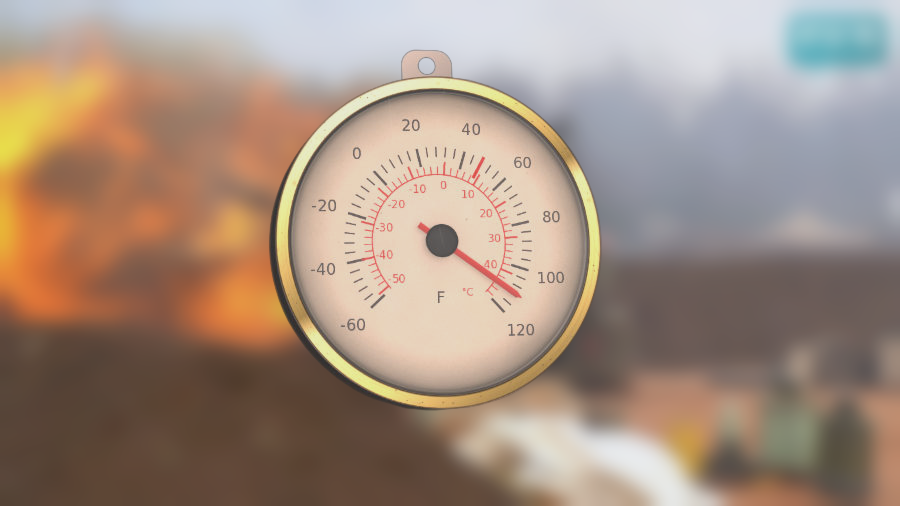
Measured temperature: 112 °F
